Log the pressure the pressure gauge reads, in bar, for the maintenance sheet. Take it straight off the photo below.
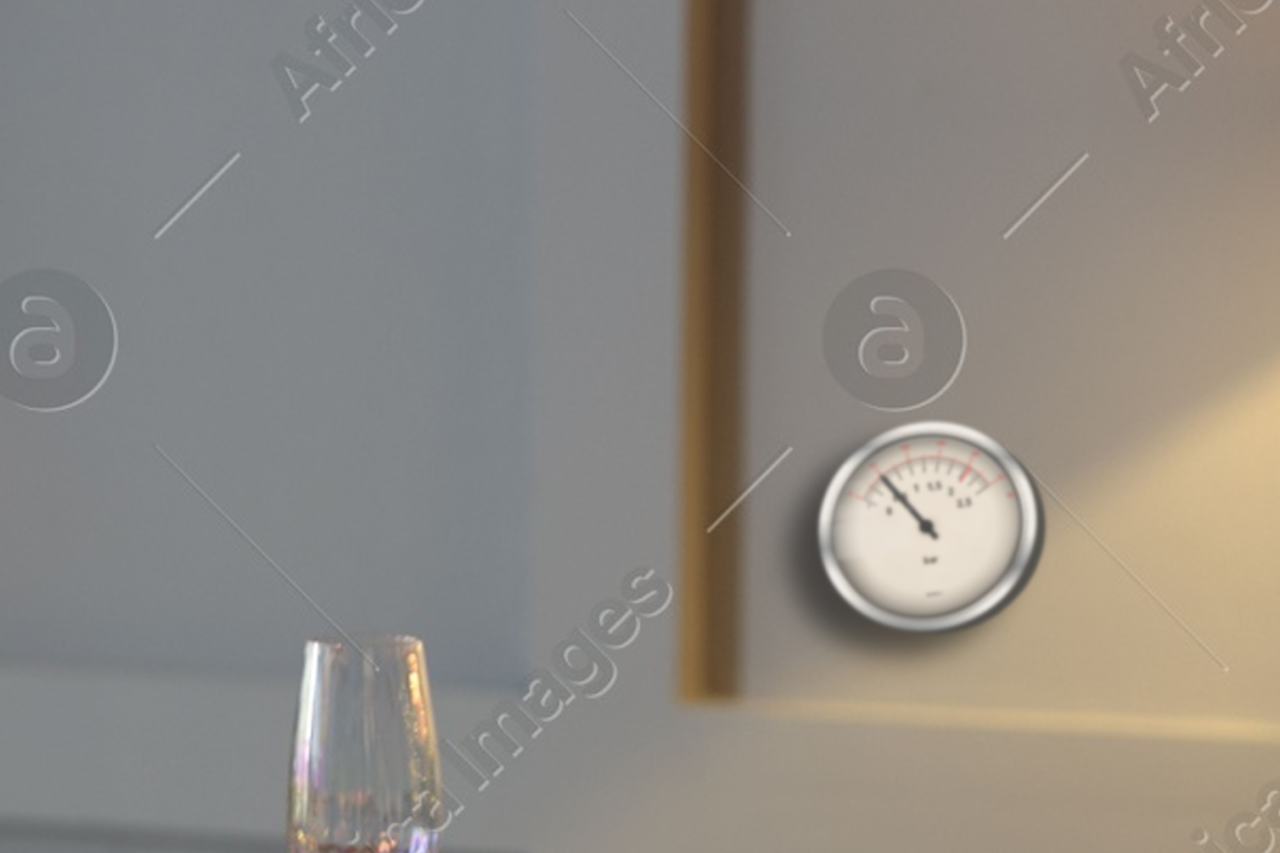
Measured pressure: 0.5 bar
